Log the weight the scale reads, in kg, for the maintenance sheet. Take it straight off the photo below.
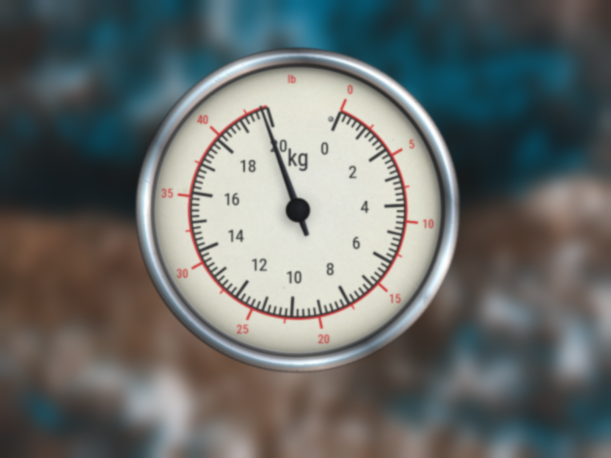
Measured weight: 19.8 kg
